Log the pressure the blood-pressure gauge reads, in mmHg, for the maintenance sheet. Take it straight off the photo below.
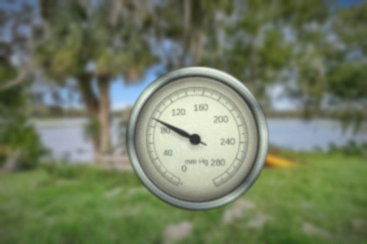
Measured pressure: 90 mmHg
